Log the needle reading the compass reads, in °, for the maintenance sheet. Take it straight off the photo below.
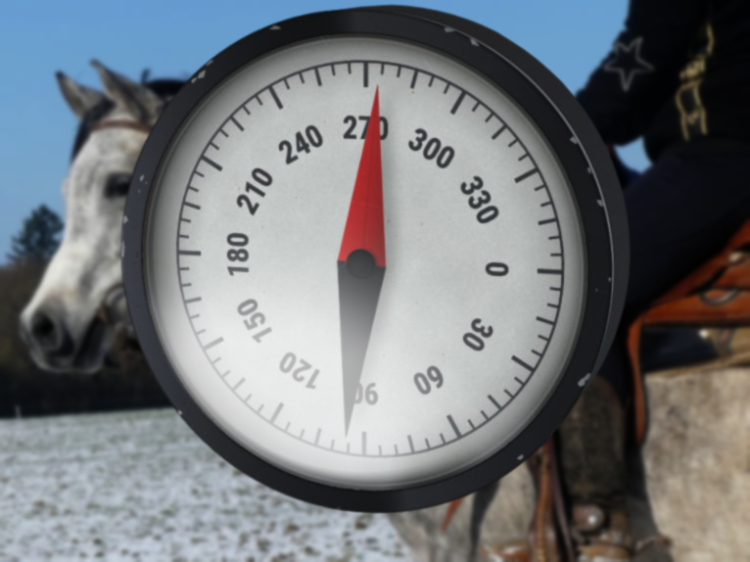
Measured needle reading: 275 °
